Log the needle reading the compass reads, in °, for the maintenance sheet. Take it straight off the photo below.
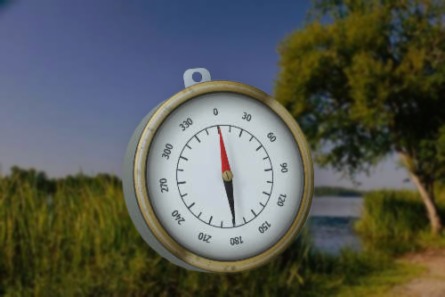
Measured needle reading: 0 °
